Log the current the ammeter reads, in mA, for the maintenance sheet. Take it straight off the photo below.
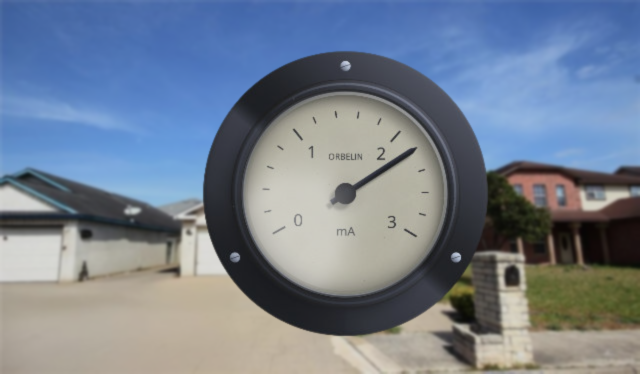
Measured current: 2.2 mA
